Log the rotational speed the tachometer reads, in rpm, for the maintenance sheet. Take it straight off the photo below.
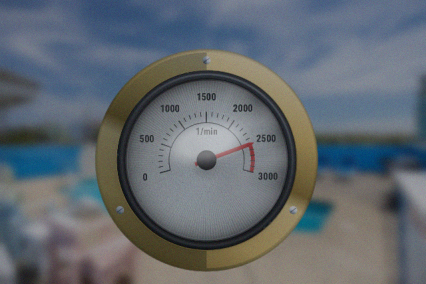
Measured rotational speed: 2500 rpm
